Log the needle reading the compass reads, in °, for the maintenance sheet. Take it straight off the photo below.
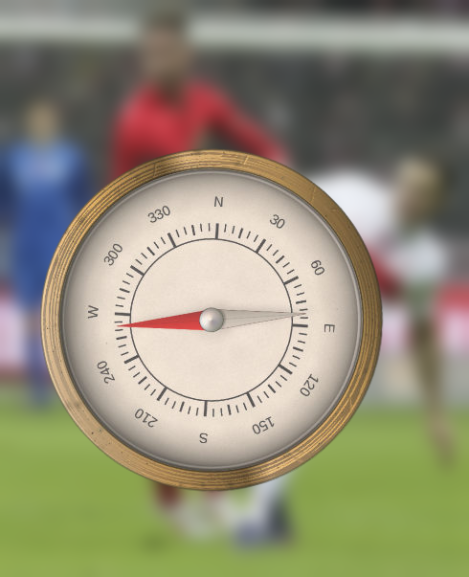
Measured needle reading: 262.5 °
